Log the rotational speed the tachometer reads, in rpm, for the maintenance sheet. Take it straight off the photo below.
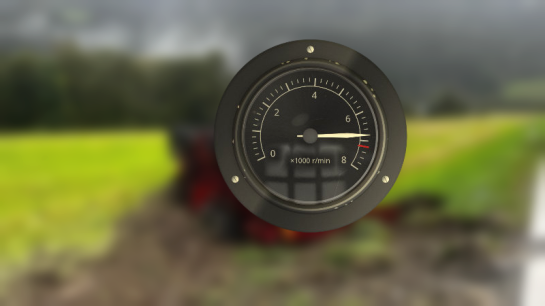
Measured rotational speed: 6800 rpm
